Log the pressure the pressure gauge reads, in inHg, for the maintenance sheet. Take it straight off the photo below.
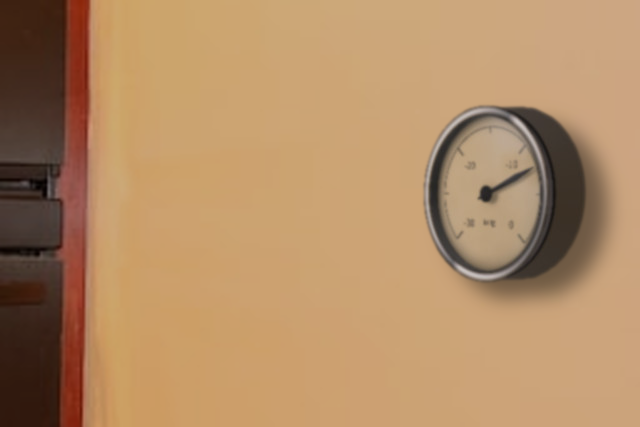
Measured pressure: -7.5 inHg
